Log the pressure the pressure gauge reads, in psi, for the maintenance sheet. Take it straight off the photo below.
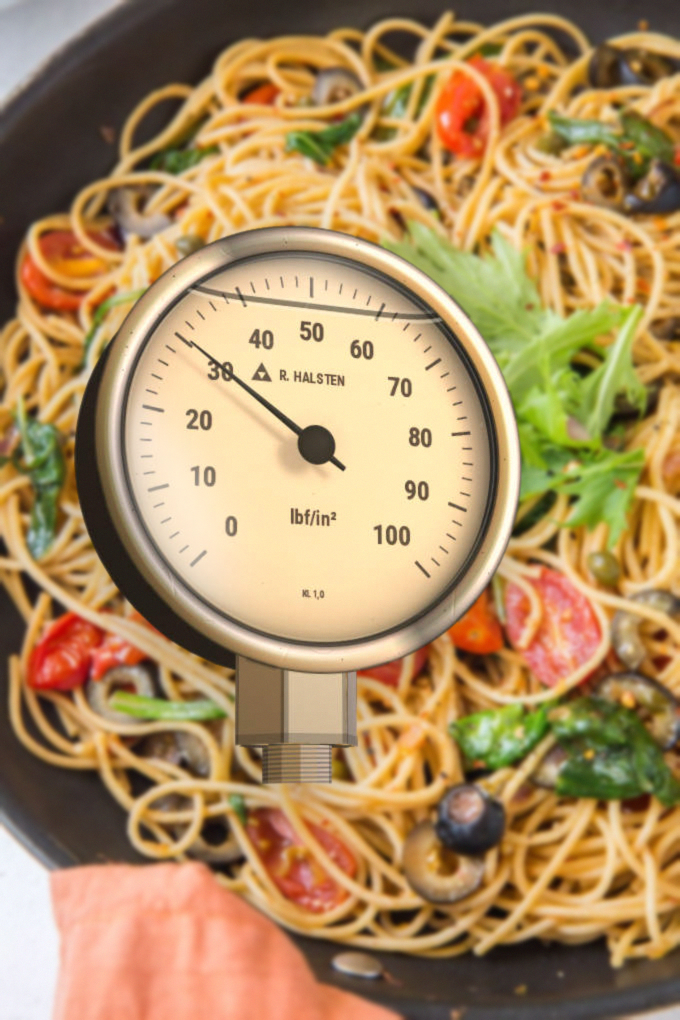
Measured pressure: 30 psi
